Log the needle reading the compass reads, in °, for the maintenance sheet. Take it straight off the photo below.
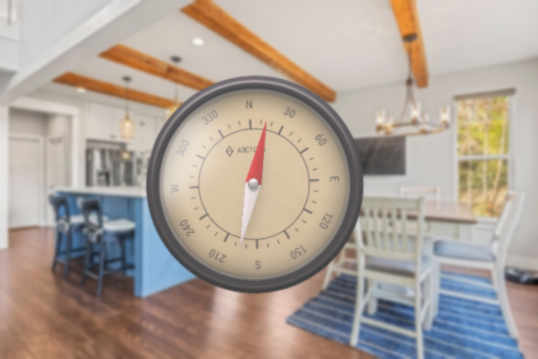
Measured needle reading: 15 °
